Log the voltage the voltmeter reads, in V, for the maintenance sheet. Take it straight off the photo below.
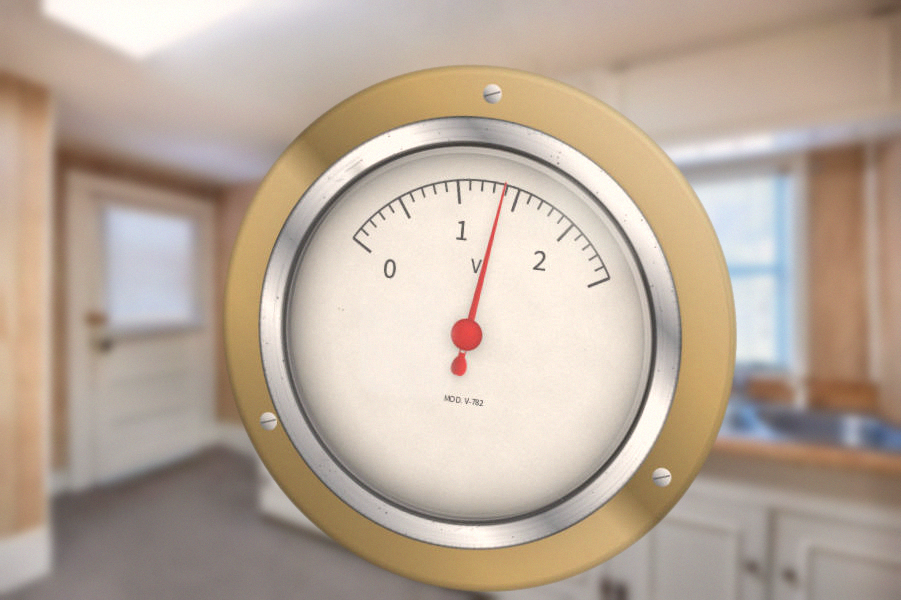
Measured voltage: 1.4 V
